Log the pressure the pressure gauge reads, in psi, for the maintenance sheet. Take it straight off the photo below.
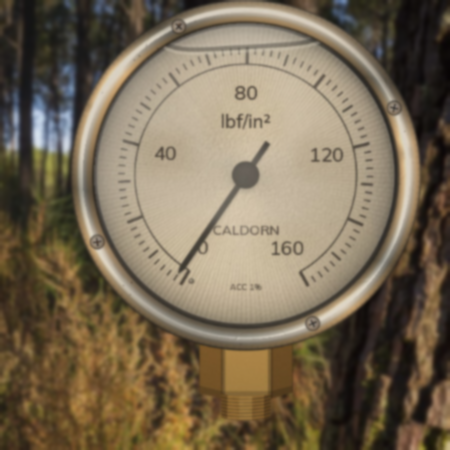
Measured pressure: 2 psi
